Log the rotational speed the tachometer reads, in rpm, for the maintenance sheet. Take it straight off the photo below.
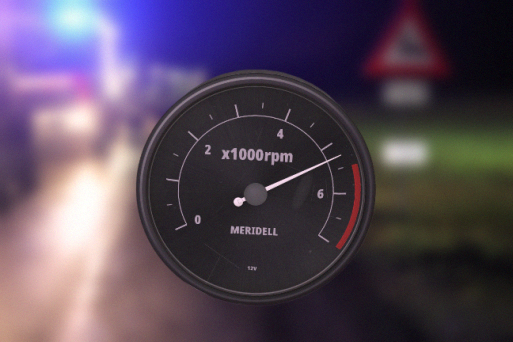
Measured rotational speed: 5250 rpm
